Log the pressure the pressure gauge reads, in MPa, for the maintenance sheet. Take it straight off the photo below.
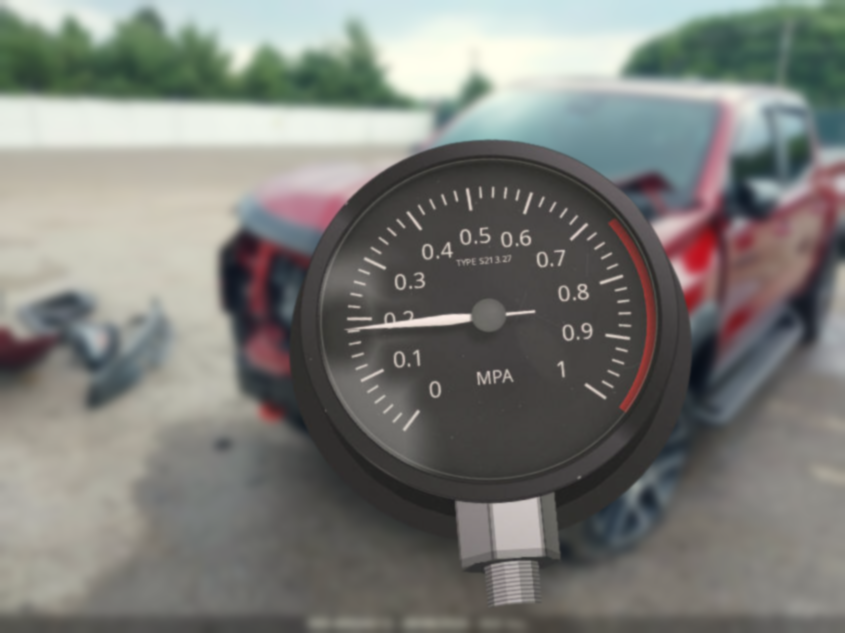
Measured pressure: 0.18 MPa
